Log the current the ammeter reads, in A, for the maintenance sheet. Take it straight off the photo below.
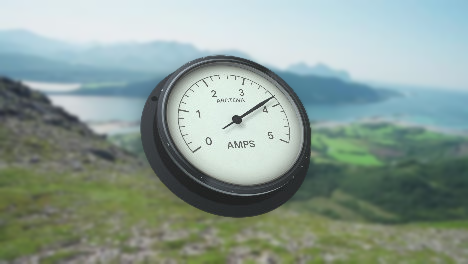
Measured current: 3.8 A
